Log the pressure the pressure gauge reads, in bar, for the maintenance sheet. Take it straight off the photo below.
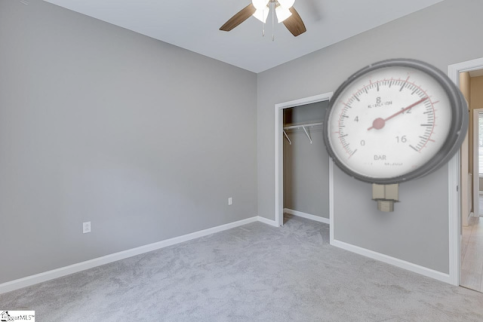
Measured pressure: 12 bar
